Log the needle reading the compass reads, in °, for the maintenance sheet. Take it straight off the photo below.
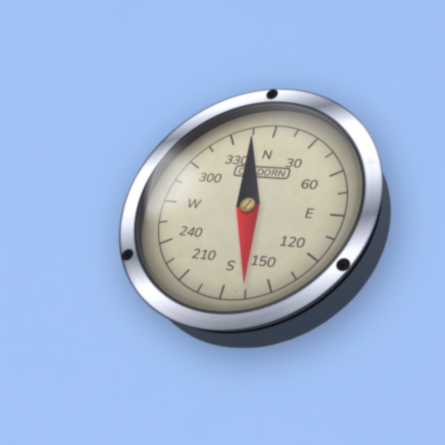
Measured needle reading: 165 °
